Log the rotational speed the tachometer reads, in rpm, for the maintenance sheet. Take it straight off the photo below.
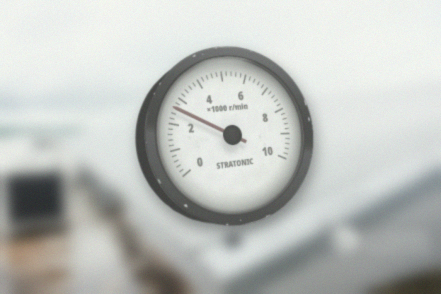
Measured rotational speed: 2600 rpm
